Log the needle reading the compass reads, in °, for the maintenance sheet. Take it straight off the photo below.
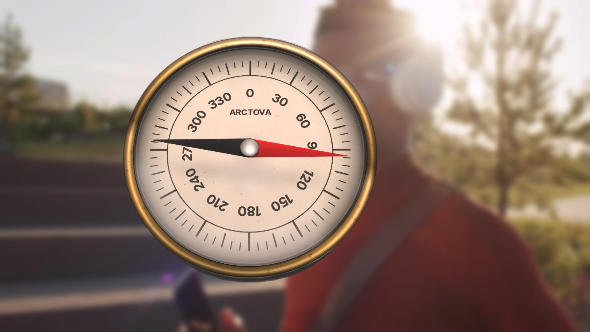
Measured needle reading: 95 °
